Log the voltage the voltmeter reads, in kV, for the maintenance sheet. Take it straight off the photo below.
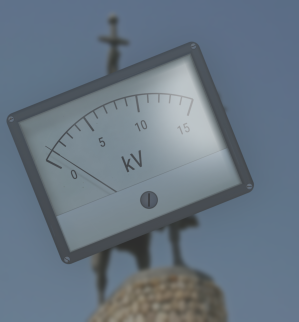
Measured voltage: 1 kV
